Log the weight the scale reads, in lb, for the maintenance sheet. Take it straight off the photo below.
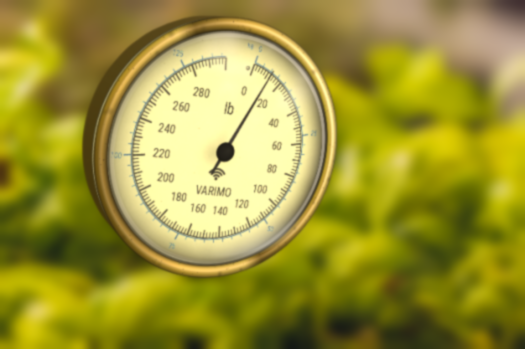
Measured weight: 10 lb
